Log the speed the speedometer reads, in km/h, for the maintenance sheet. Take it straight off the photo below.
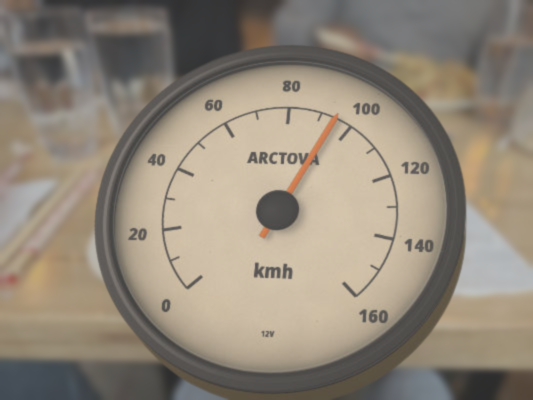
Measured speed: 95 km/h
